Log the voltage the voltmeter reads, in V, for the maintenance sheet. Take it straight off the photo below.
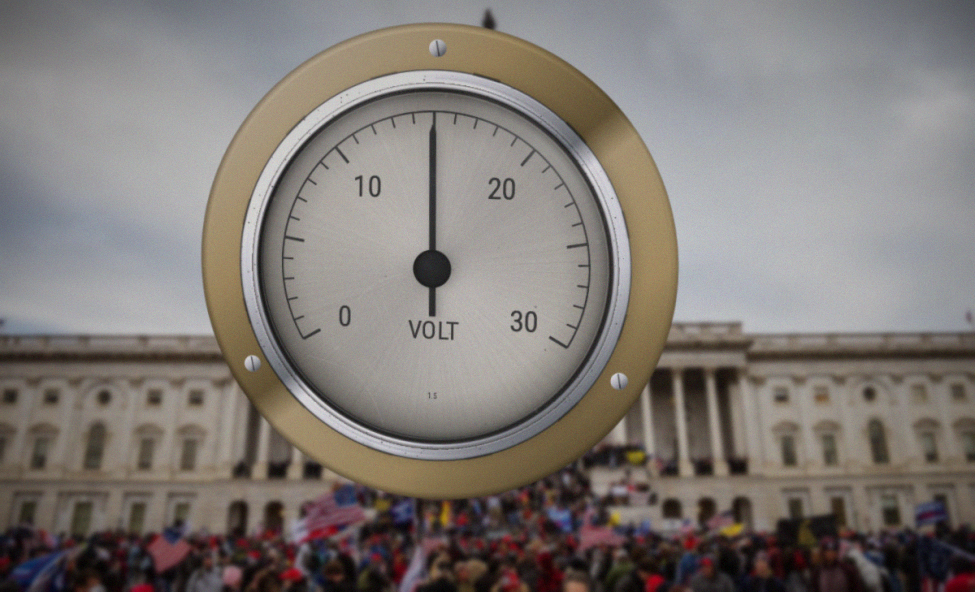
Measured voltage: 15 V
